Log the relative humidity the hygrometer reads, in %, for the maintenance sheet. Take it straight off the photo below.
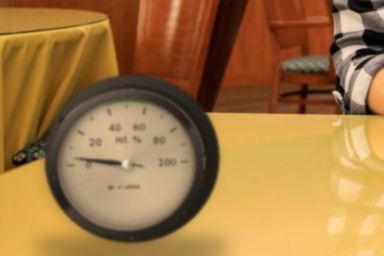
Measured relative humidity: 5 %
